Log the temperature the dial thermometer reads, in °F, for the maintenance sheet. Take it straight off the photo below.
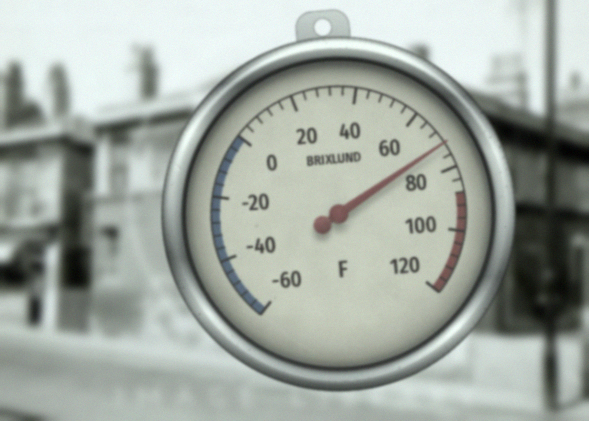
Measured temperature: 72 °F
